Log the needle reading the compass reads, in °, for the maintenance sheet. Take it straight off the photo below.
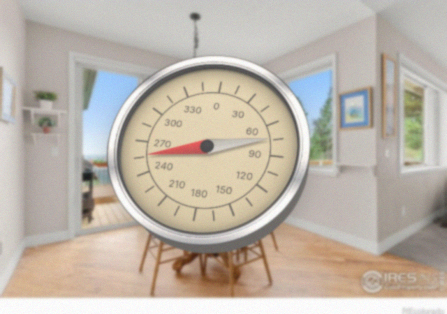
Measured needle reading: 255 °
